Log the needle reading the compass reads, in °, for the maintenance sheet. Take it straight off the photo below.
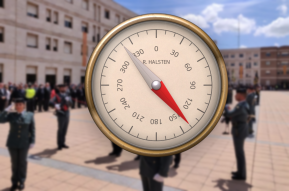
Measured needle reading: 140 °
